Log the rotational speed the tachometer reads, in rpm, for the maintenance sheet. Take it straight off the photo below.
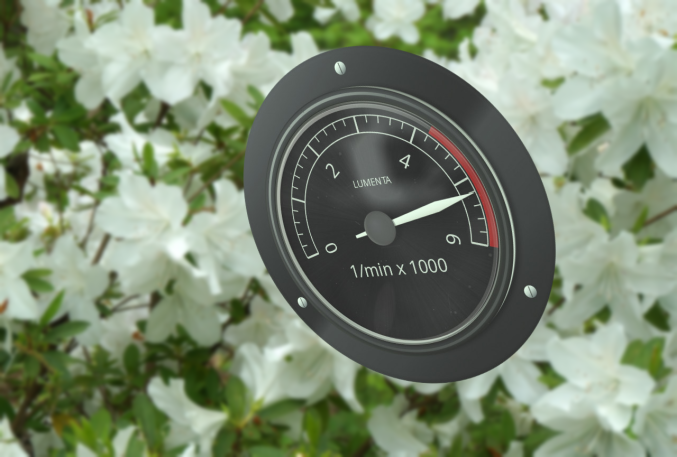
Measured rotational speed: 5200 rpm
